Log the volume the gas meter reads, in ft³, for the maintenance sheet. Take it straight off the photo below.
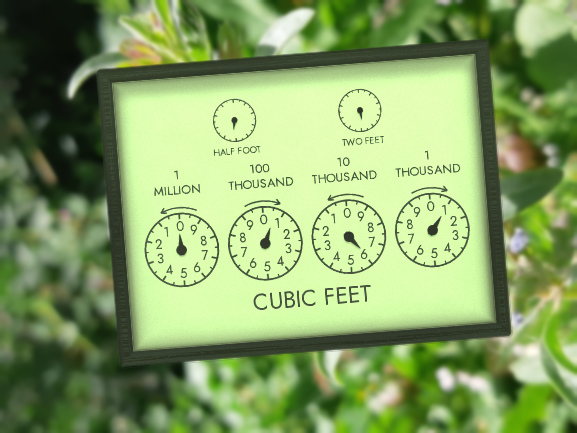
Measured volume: 6100 ft³
